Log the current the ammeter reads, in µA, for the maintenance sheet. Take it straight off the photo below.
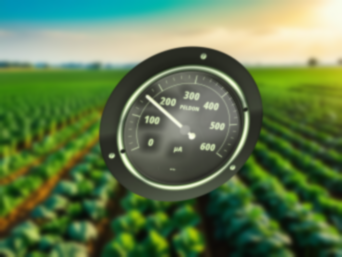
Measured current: 160 µA
